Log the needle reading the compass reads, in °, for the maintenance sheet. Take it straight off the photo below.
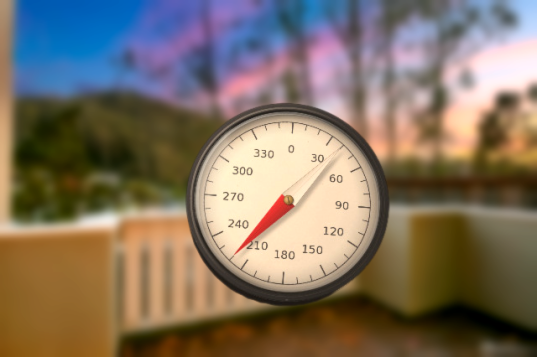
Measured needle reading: 220 °
